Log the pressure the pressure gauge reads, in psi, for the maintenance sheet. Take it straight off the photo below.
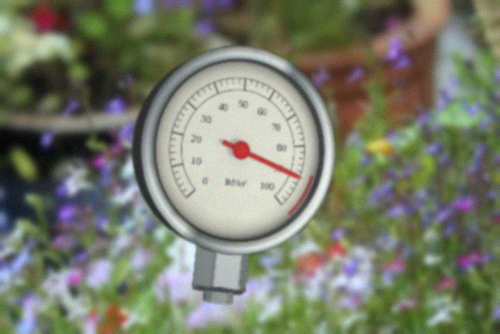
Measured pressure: 90 psi
